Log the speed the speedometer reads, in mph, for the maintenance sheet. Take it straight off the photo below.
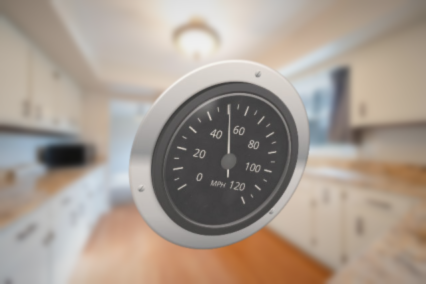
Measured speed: 50 mph
